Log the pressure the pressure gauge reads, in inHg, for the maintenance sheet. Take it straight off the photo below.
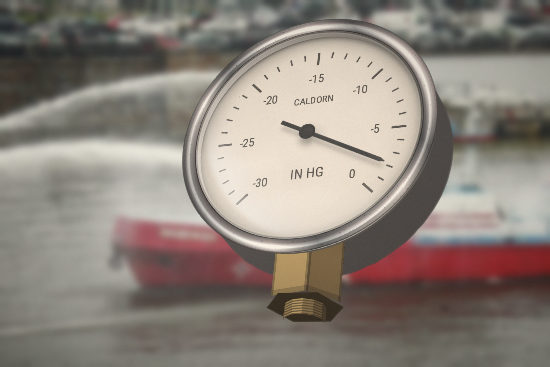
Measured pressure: -2 inHg
